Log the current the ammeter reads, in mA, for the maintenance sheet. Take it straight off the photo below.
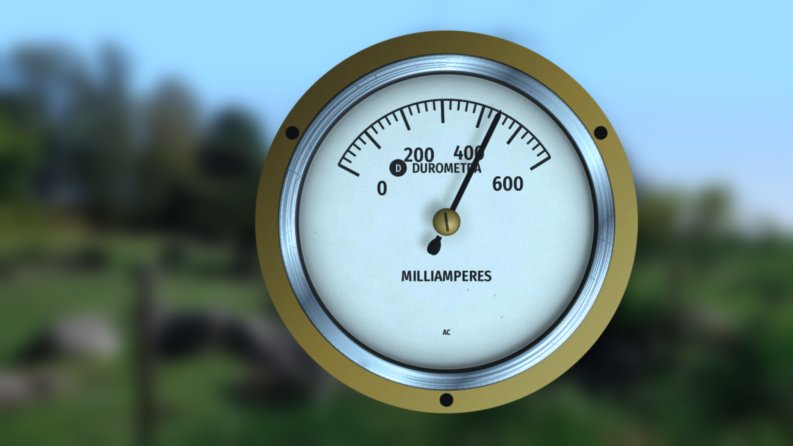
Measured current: 440 mA
